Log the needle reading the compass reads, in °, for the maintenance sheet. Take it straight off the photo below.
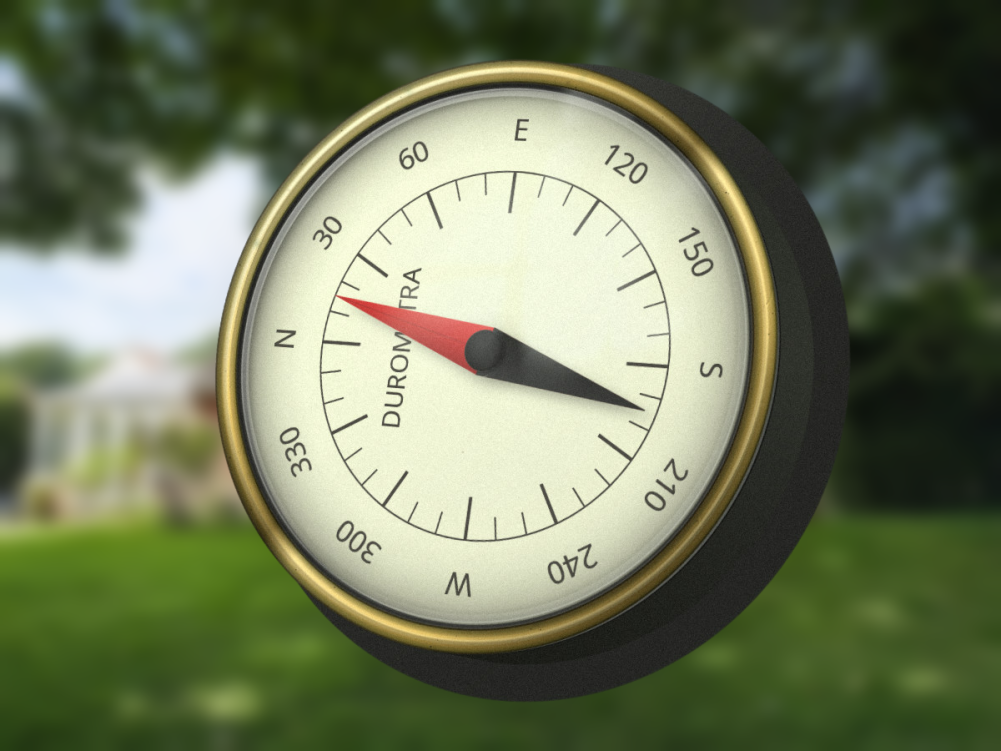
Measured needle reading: 15 °
